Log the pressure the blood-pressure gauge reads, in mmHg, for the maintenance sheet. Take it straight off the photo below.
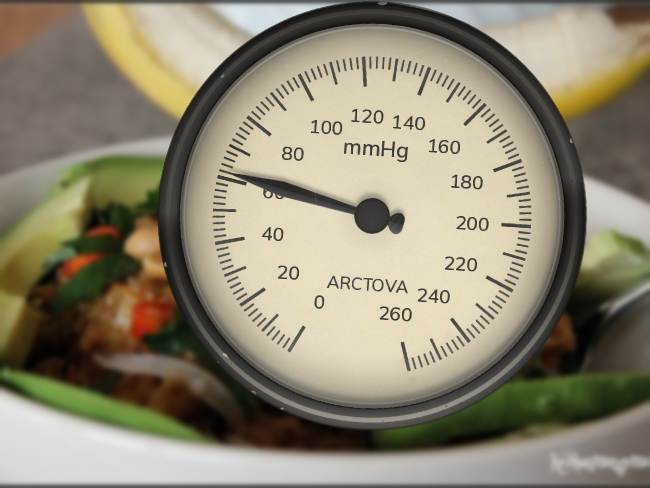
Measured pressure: 62 mmHg
